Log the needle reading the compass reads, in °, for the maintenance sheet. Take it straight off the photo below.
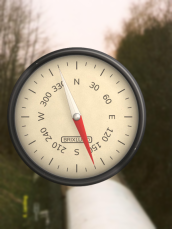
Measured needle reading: 160 °
